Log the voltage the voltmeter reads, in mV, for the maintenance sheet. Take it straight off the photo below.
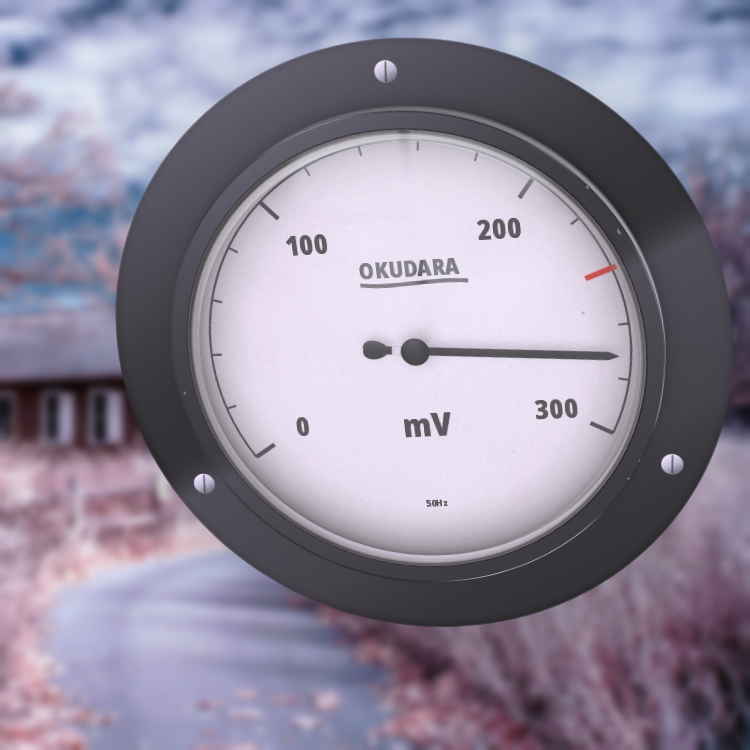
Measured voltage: 270 mV
